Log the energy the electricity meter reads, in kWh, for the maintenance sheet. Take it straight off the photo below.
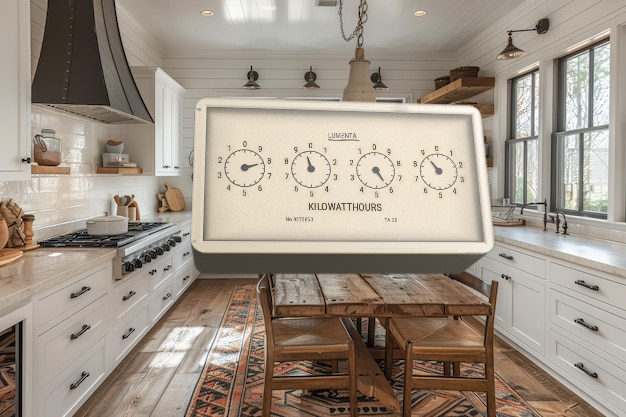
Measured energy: 7959 kWh
